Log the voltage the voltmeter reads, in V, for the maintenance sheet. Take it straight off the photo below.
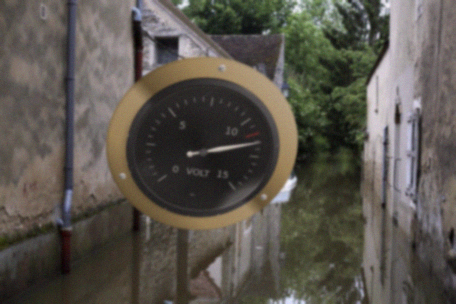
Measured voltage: 11.5 V
